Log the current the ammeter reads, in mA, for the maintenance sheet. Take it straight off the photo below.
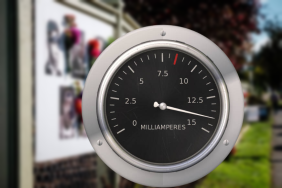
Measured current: 14 mA
